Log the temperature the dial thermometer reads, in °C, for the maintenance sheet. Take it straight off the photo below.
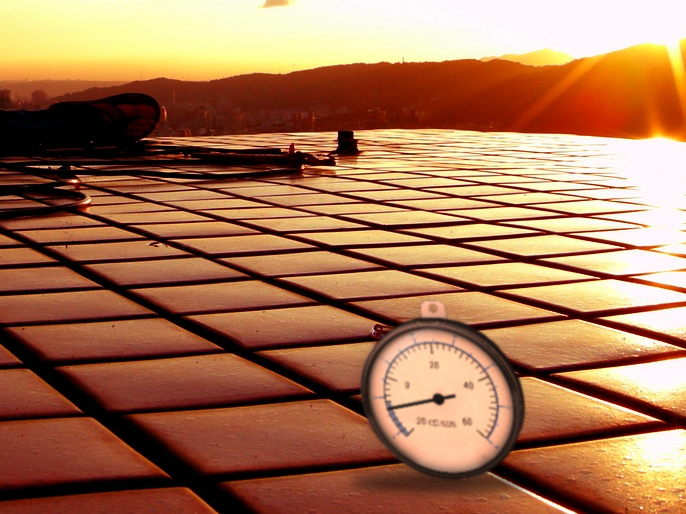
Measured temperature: -10 °C
